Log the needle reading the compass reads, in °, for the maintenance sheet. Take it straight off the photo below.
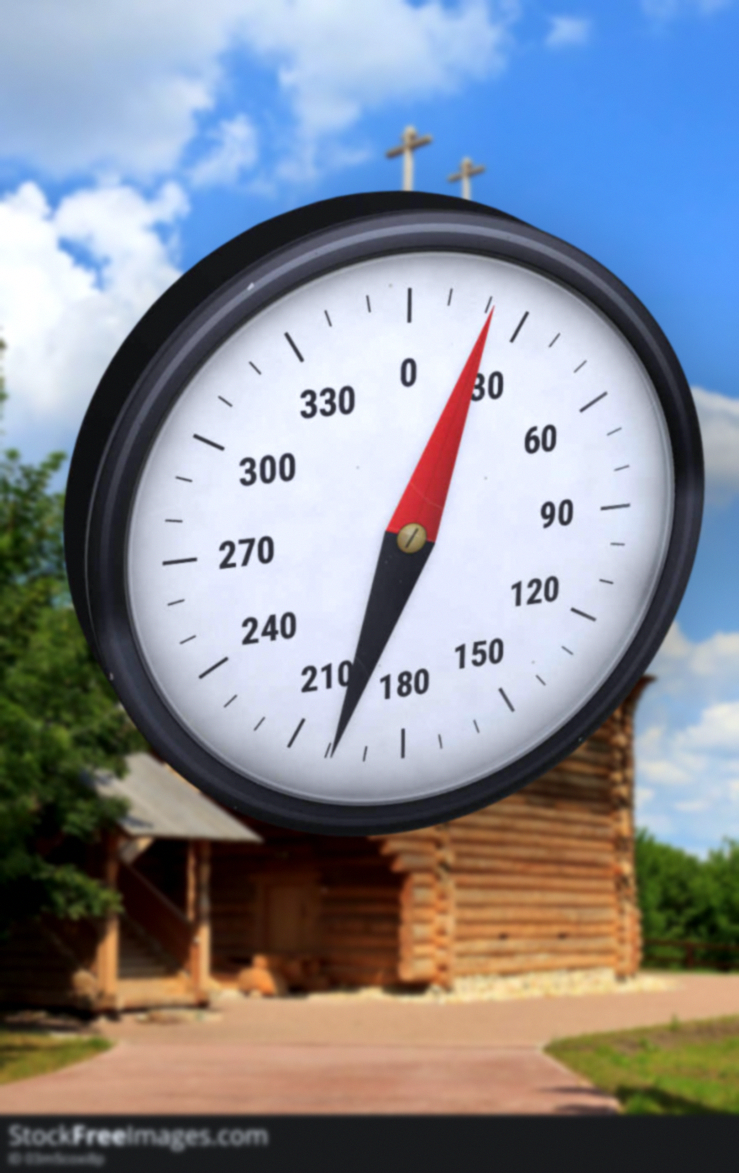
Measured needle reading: 20 °
